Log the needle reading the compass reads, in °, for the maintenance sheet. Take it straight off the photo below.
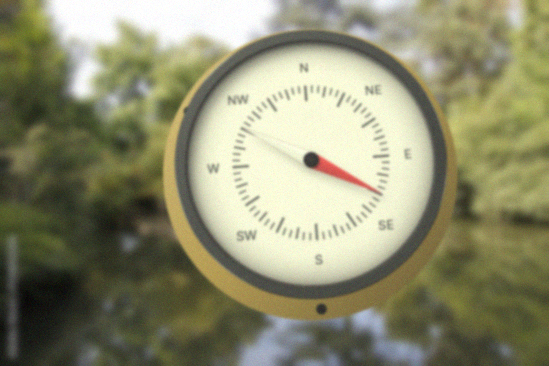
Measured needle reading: 120 °
